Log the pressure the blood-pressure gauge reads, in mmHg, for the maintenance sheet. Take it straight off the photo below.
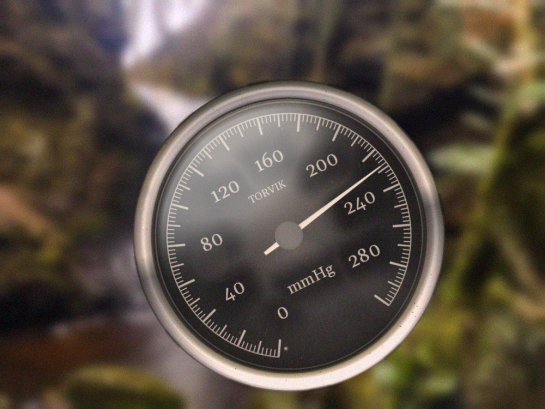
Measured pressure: 228 mmHg
